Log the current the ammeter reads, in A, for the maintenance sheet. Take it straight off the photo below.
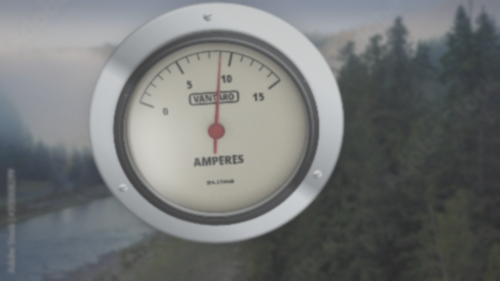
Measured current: 9 A
